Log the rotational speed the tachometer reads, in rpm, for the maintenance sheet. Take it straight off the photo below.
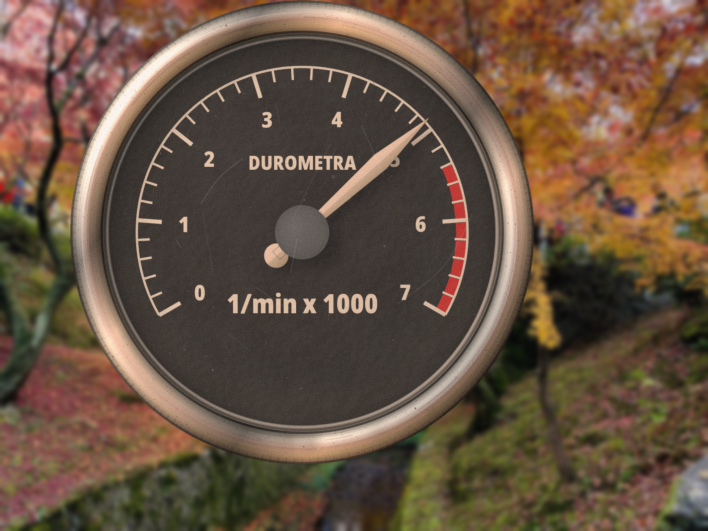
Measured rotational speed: 4900 rpm
